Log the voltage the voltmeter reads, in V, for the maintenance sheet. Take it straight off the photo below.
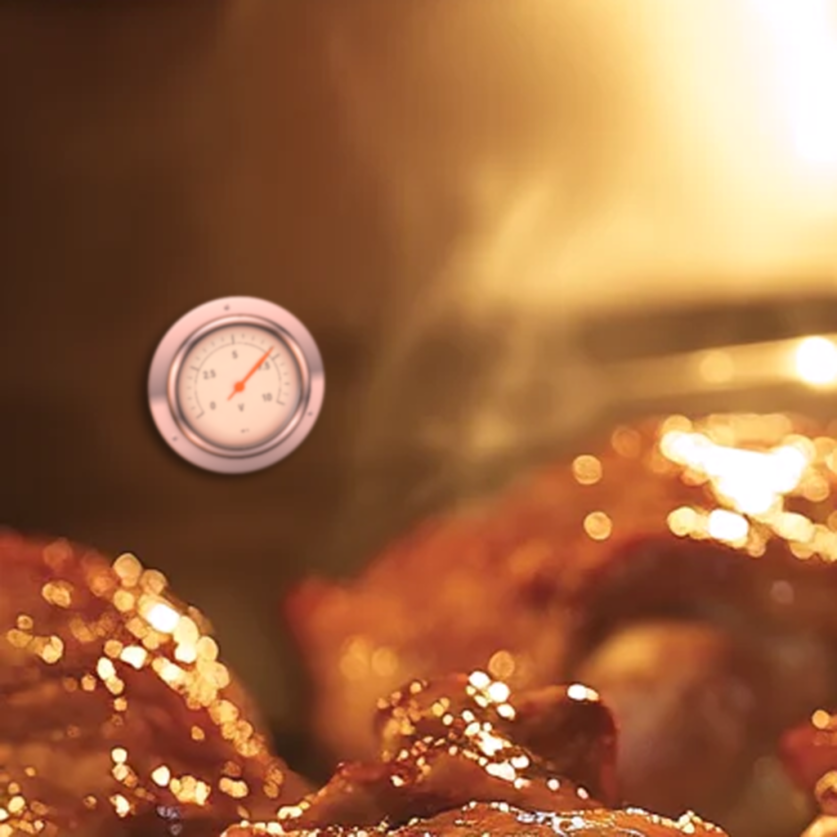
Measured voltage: 7 V
